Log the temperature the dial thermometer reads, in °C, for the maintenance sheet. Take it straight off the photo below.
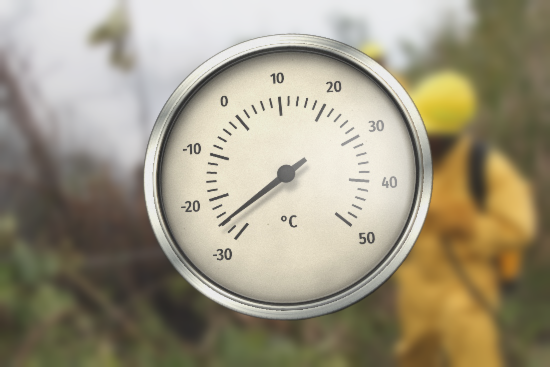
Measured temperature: -26 °C
